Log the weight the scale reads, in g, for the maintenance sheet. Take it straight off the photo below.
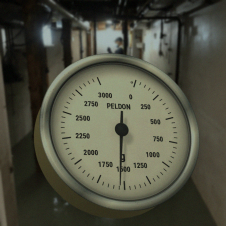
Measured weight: 1550 g
